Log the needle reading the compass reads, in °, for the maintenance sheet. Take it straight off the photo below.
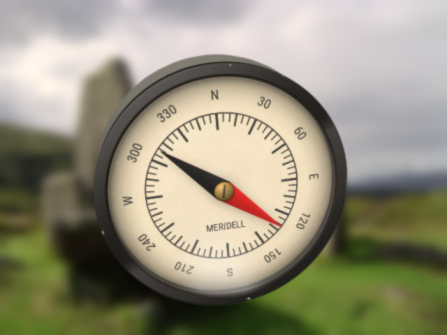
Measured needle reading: 130 °
